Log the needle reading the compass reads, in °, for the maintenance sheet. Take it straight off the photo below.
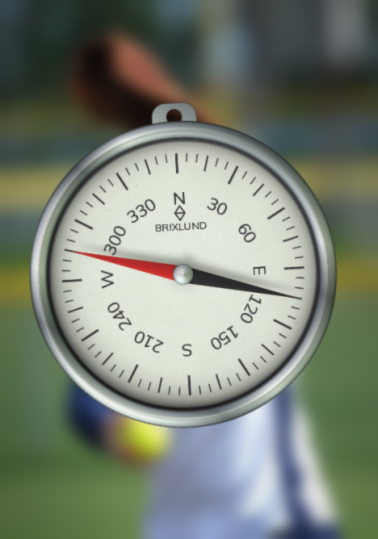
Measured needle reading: 285 °
